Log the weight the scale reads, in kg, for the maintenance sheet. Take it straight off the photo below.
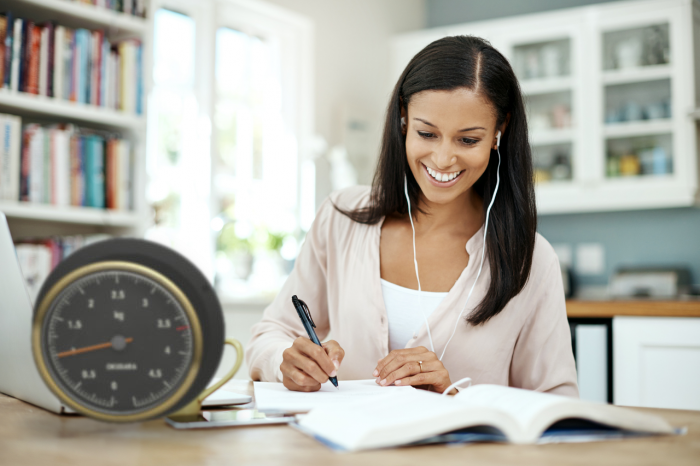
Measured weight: 1 kg
